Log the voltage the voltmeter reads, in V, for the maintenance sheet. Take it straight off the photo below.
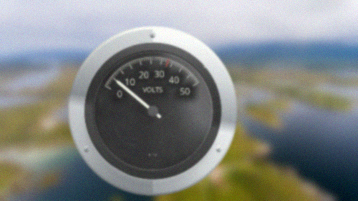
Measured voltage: 5 V
